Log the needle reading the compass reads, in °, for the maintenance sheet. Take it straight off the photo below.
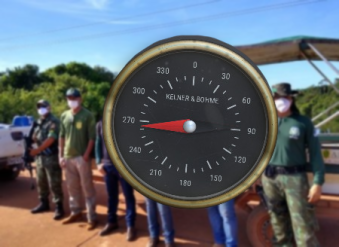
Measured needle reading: 265 °
